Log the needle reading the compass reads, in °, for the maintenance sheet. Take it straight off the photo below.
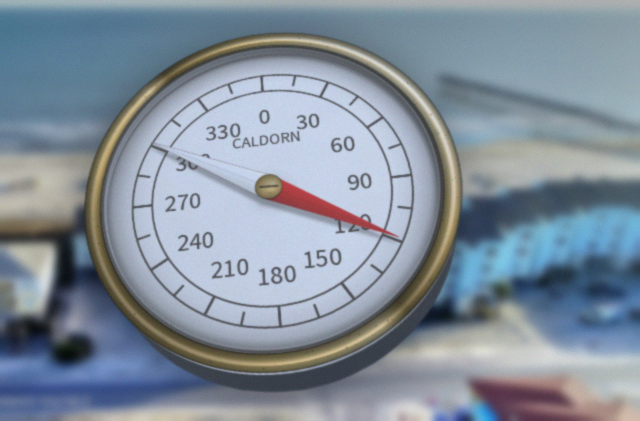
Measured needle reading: 120 °
